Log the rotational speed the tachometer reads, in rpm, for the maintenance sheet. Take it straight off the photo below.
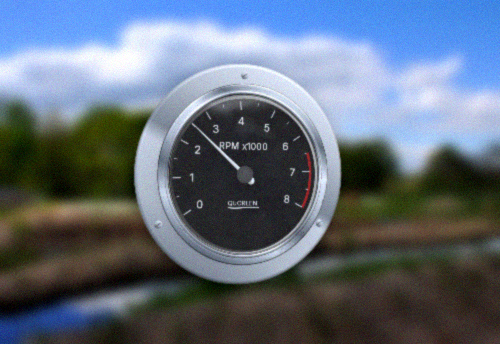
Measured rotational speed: 2500 rpm
